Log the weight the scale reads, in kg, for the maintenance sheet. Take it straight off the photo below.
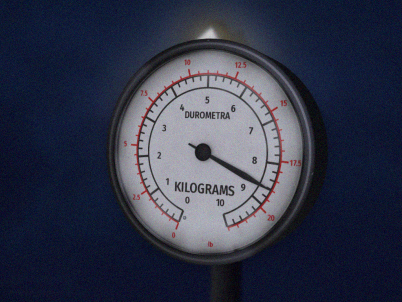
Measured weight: 8.6 kg
